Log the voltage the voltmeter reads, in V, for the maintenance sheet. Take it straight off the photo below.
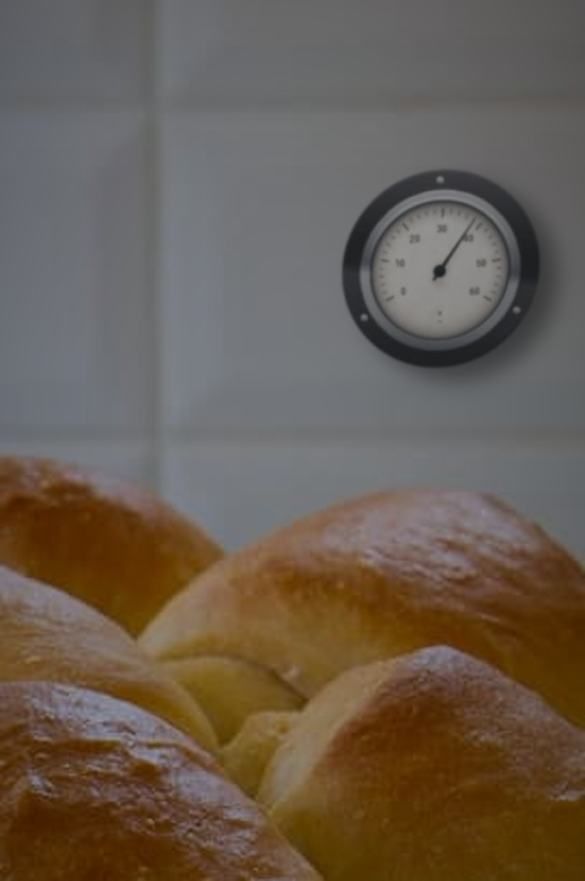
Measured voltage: 38 V
